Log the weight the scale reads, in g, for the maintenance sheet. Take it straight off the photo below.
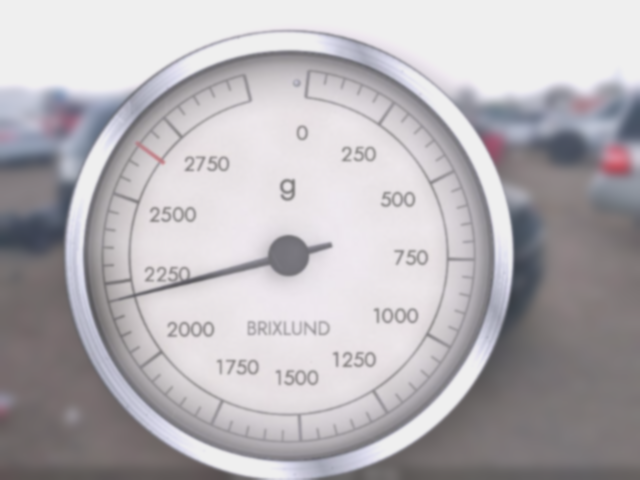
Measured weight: 2200 g
